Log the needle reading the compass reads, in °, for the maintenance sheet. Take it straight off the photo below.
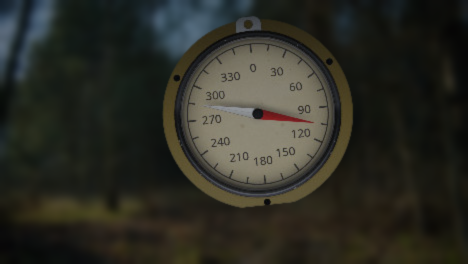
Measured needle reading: 105 °
